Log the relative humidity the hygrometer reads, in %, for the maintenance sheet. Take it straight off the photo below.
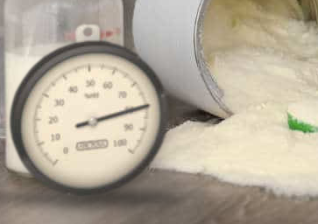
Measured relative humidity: 80 %
